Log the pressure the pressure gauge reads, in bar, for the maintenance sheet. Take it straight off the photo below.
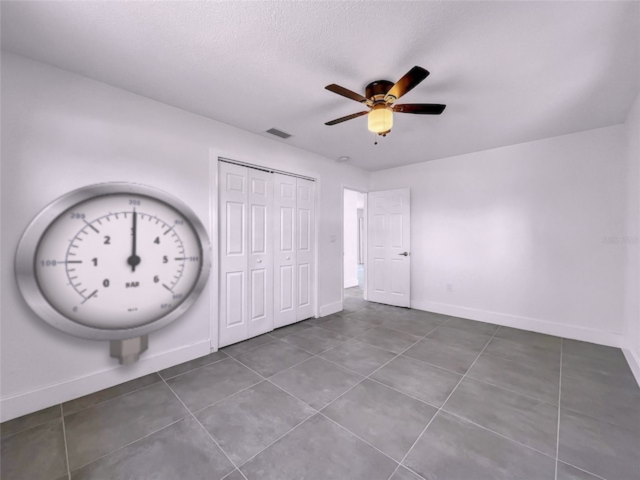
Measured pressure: 3 bar
